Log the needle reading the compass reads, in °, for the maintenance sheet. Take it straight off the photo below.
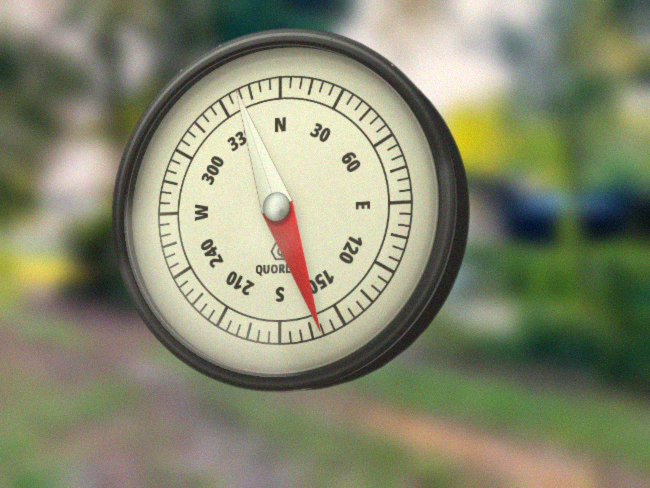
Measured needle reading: 160 °
